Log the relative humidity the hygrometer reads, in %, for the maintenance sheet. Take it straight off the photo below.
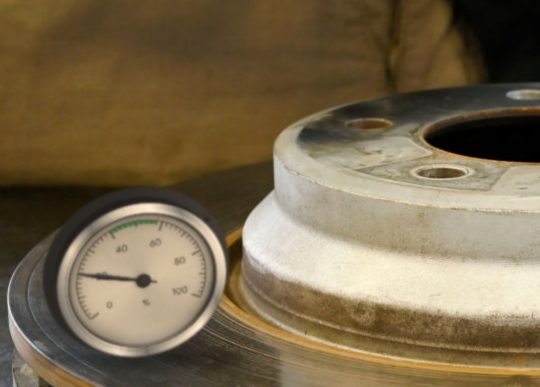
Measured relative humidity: 20 %
